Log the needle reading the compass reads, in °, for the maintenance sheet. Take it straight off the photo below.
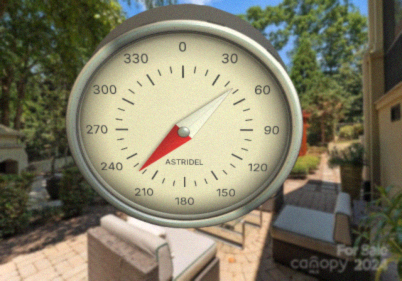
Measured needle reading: 225 °
